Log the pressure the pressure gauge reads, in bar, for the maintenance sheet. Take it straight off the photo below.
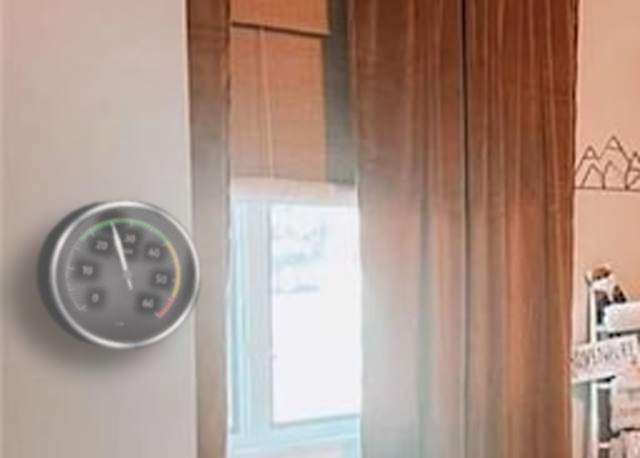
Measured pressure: 25 bar
